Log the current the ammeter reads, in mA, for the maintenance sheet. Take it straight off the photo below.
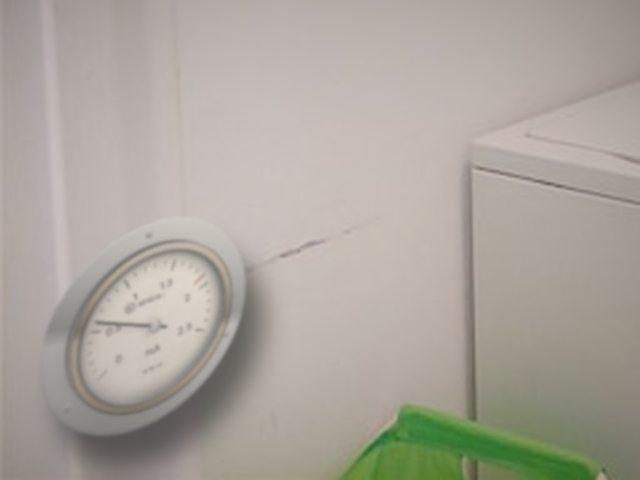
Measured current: 0.6 mA
